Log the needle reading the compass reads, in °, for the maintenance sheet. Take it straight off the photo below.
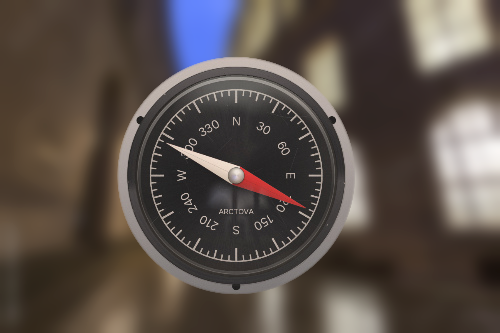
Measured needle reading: 115 °
